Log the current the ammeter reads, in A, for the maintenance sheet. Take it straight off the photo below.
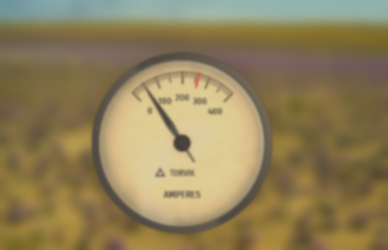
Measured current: 50 A
